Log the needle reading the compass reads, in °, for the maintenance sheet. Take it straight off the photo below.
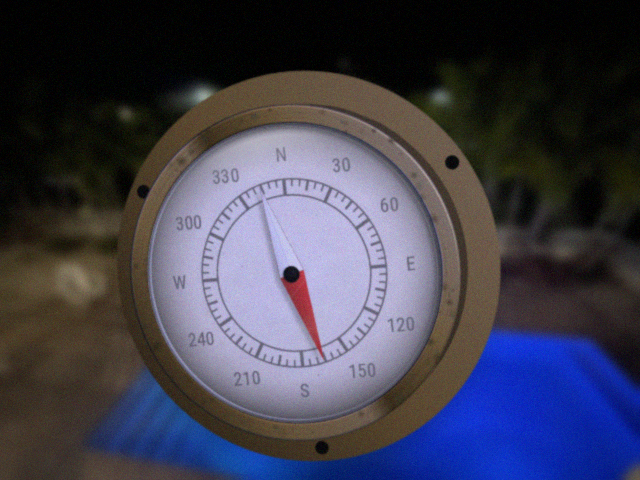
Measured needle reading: 165 °
